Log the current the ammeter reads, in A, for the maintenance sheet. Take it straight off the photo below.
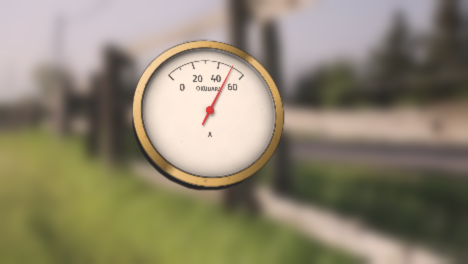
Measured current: 50 A
